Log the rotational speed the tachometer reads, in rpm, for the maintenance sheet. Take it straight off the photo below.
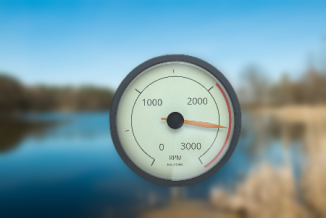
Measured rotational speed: 2500 rpm
